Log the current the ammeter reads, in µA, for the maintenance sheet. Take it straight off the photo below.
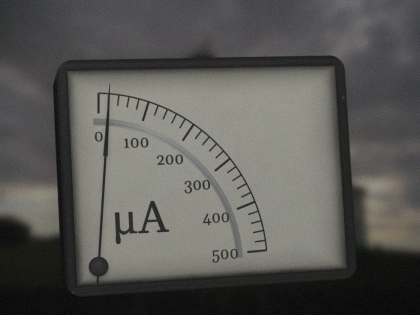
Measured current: 20 µA
